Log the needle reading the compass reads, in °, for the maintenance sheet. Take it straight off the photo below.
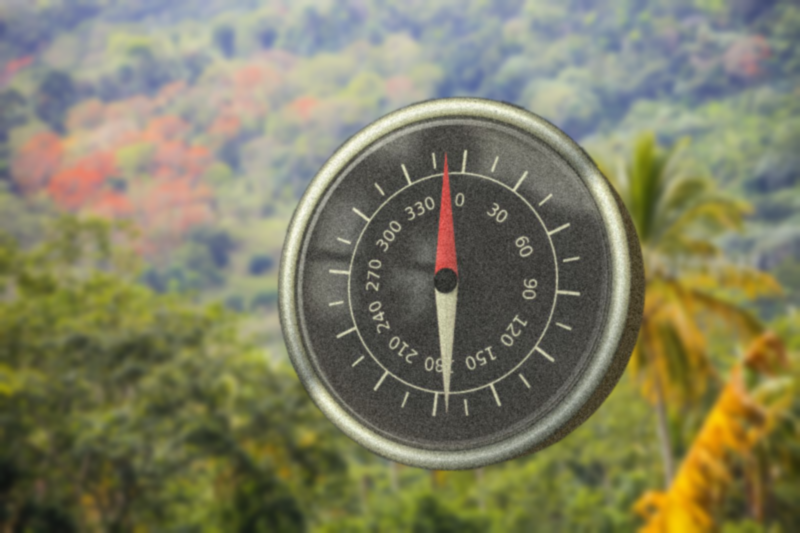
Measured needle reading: 352.5 °
